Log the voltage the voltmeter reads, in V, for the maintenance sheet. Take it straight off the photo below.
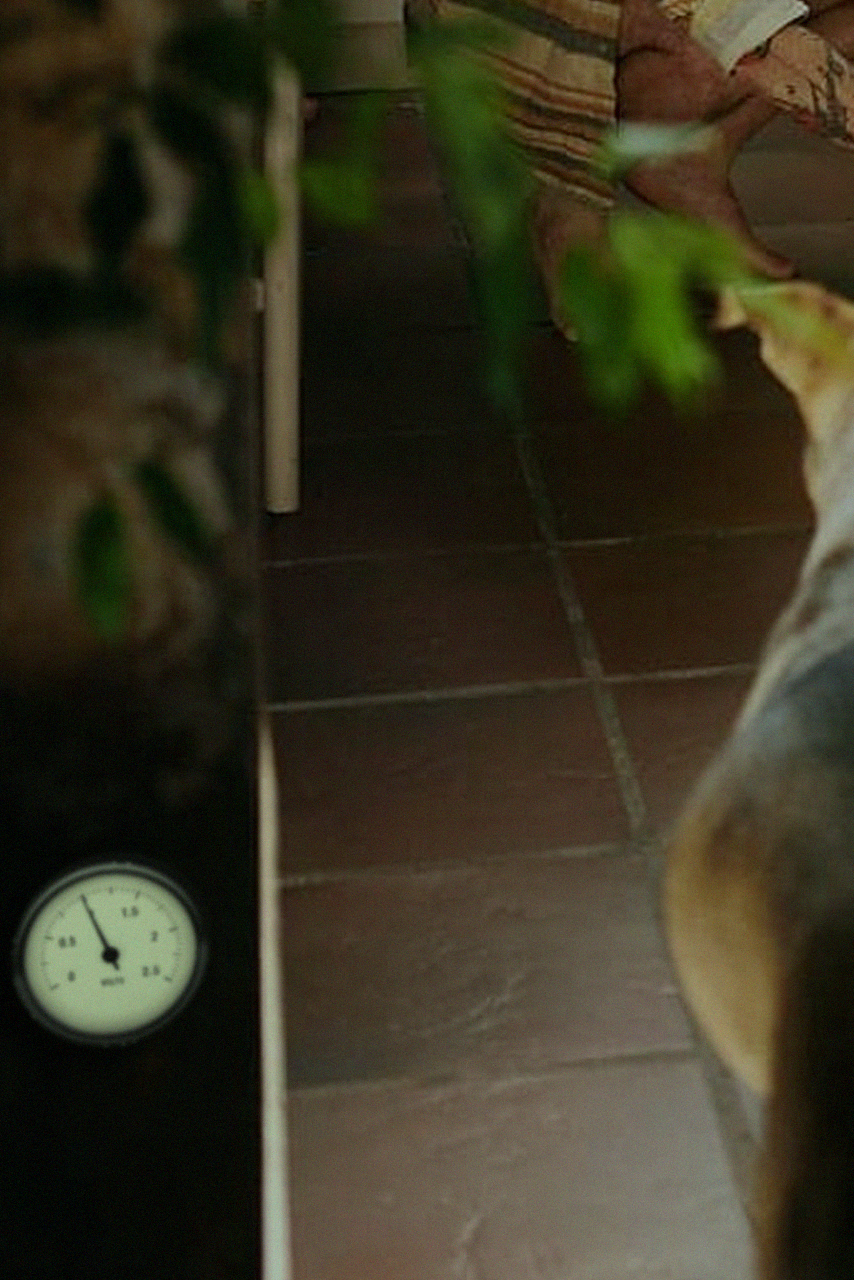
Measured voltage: 1 V
